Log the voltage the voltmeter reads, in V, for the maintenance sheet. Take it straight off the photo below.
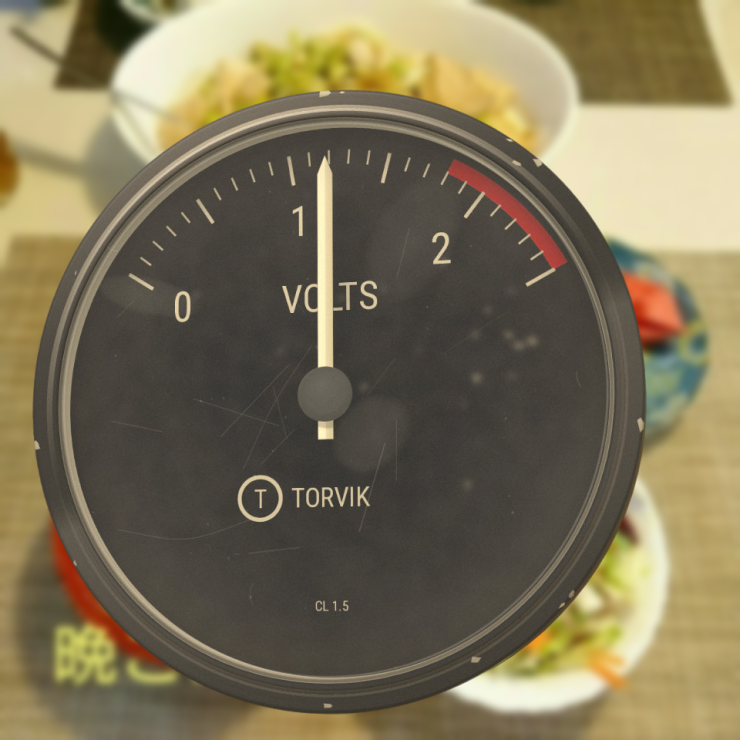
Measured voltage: 1.2 V
